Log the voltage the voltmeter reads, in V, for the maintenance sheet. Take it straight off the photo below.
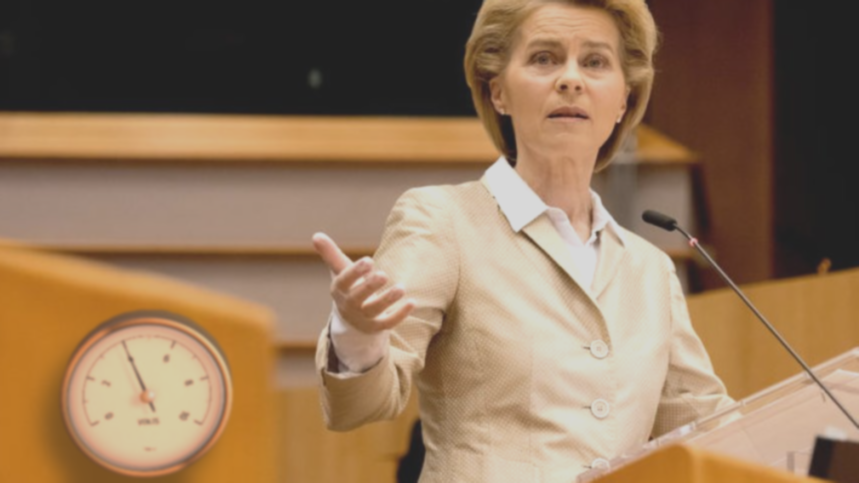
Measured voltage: 4 V
